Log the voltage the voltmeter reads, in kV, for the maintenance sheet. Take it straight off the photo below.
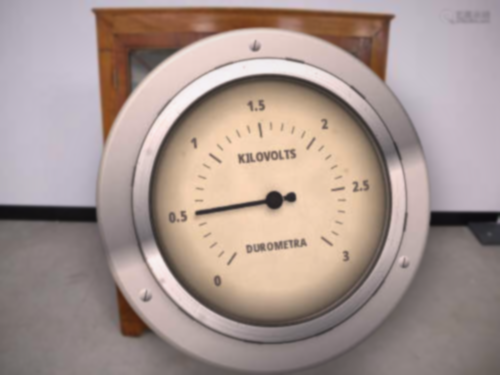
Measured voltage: 0.5 kV
